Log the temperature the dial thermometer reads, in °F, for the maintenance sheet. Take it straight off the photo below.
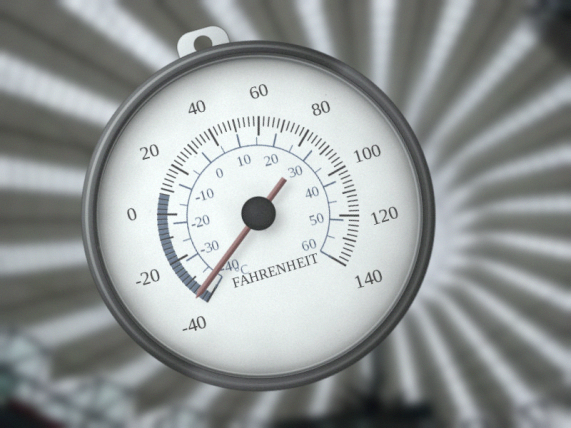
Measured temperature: -36 °F
